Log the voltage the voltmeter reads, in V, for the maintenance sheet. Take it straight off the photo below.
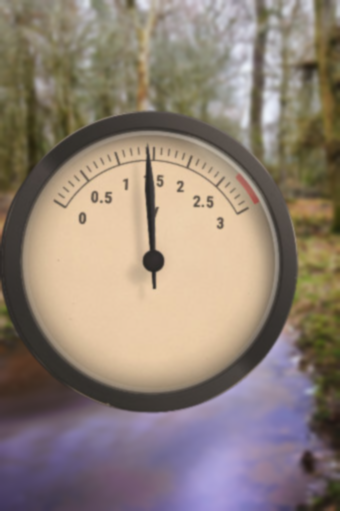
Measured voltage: 1.4 V
